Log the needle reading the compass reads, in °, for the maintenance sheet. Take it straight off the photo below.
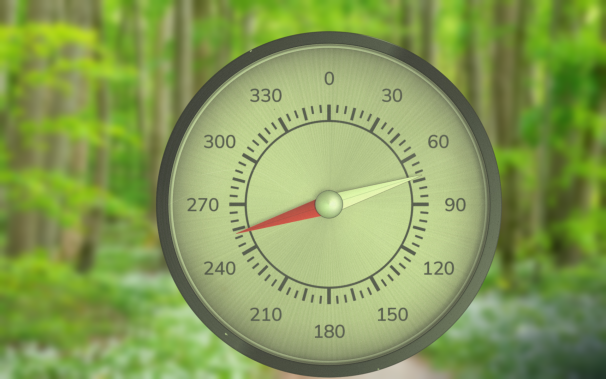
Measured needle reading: 252.5 °
